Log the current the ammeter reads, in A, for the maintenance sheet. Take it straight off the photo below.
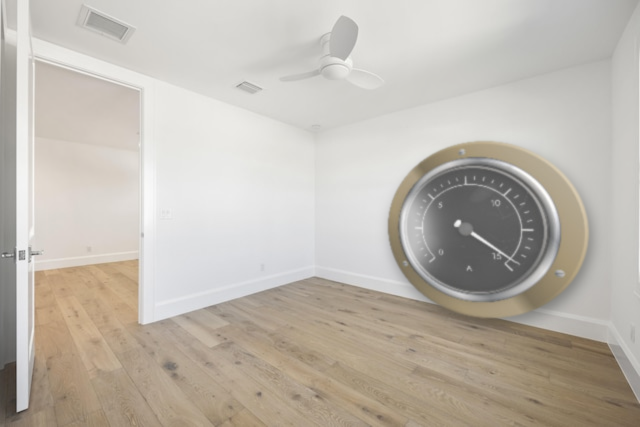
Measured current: 14.5 A
